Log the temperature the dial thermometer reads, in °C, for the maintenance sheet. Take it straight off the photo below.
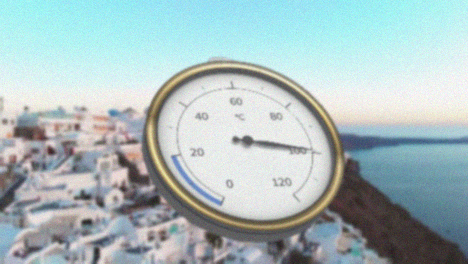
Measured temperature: 100 °C
